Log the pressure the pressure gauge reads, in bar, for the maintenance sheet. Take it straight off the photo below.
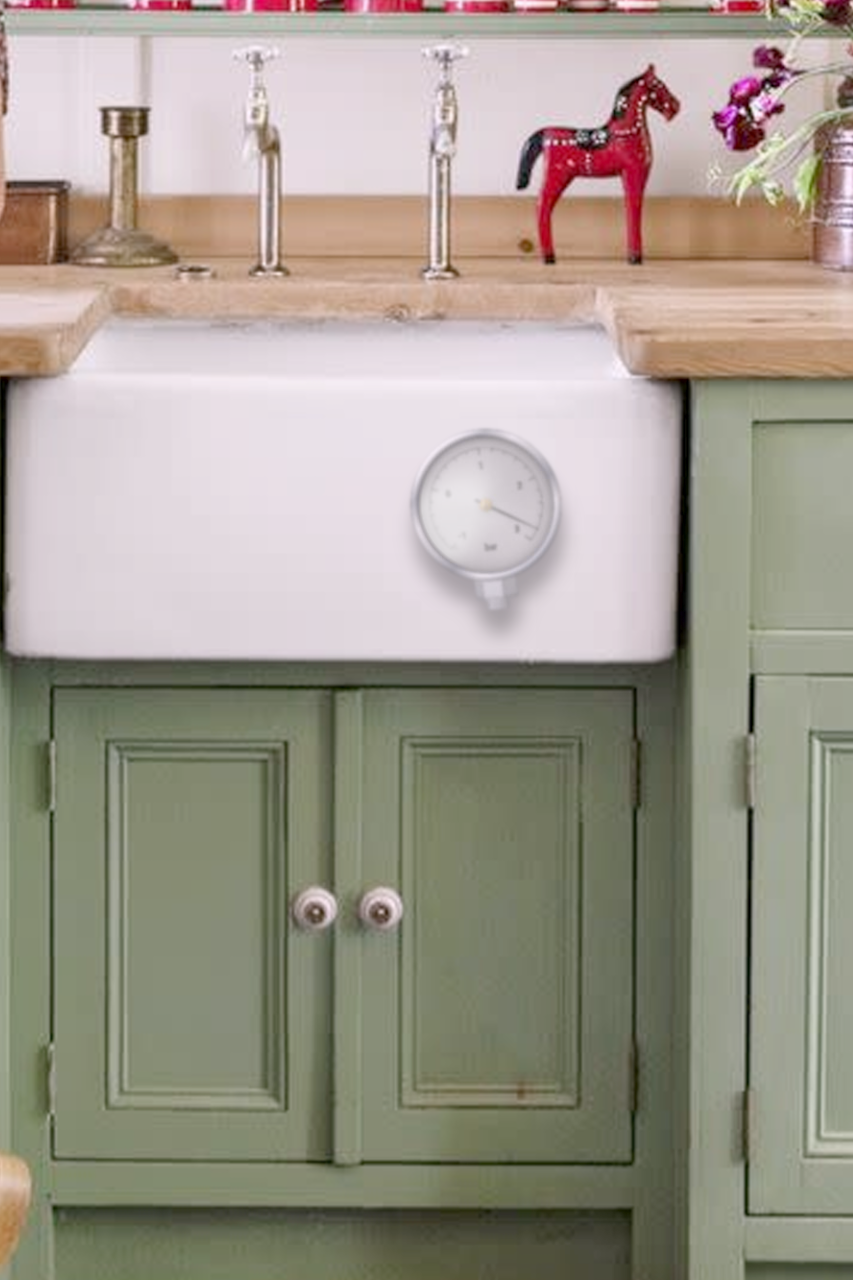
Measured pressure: 2.8 bar
